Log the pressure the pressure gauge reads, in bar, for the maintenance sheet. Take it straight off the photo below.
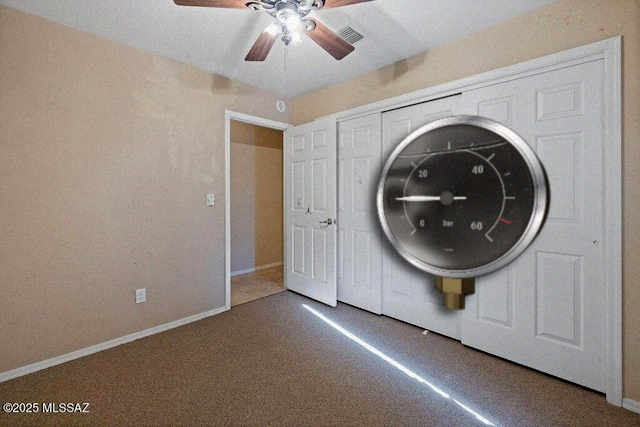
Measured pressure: 10 bar
